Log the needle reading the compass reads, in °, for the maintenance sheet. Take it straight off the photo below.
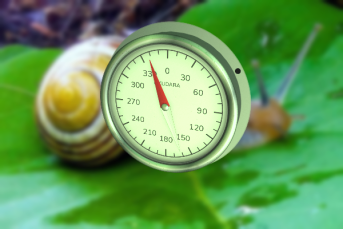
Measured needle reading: 340 °
